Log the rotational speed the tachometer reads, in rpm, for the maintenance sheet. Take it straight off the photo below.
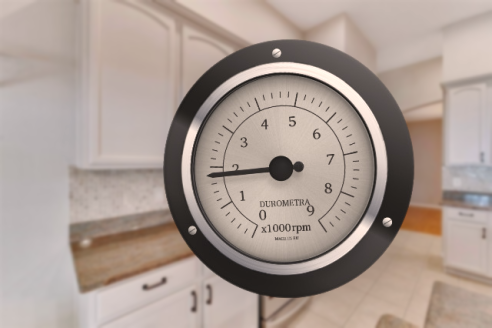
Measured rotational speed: 1800 rpm
